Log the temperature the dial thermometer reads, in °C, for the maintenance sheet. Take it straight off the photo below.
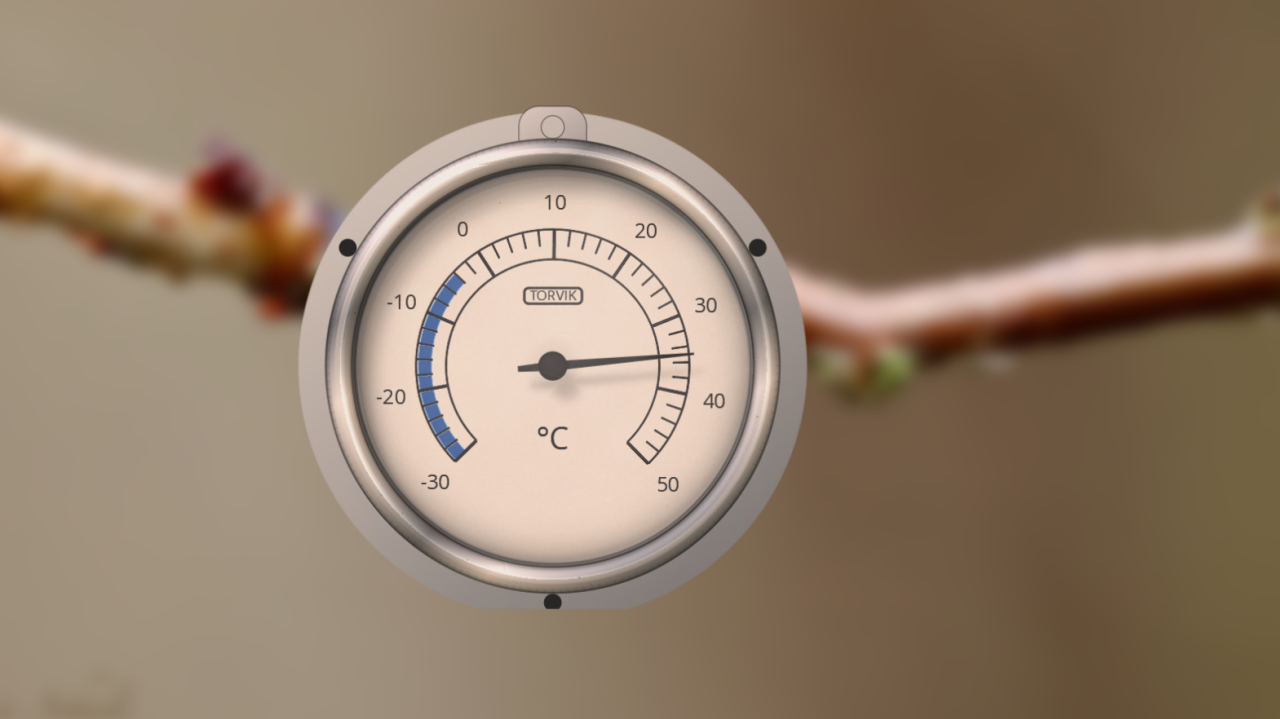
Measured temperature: 35 °C
